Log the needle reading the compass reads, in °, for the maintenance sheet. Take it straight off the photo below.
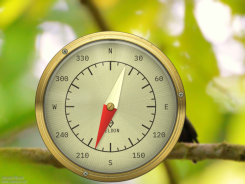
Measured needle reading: 200 °
